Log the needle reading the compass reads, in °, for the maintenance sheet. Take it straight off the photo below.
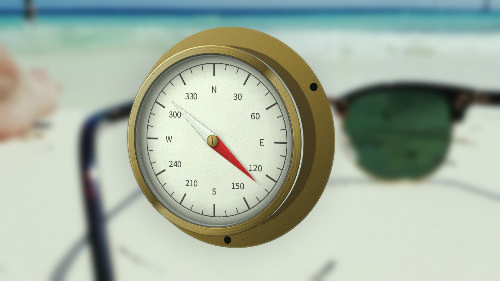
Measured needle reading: 130 °
